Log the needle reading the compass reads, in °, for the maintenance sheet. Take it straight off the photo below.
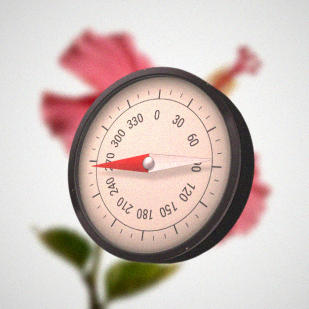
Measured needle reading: 265 °
